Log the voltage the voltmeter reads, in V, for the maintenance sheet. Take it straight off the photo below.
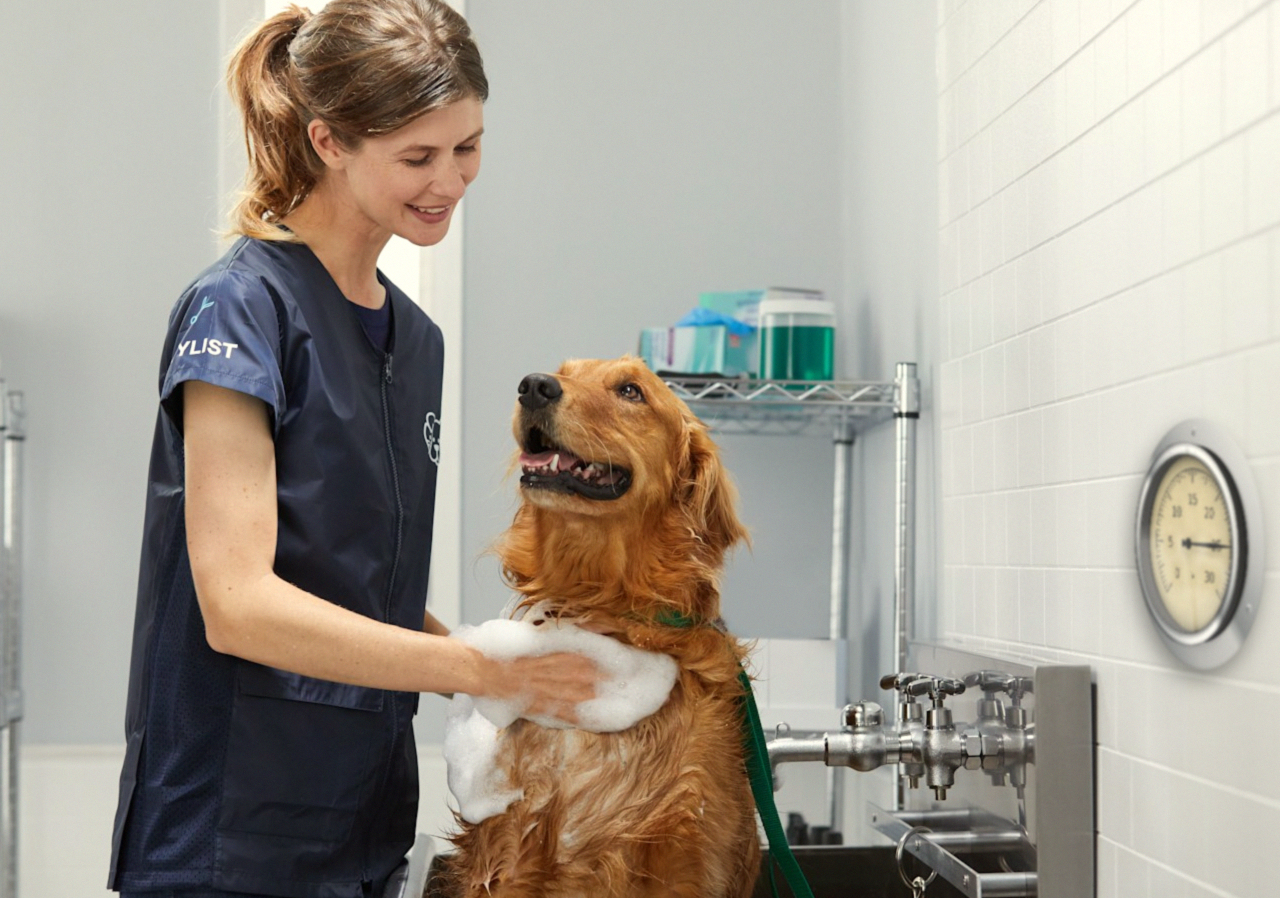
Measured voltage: 25 V
